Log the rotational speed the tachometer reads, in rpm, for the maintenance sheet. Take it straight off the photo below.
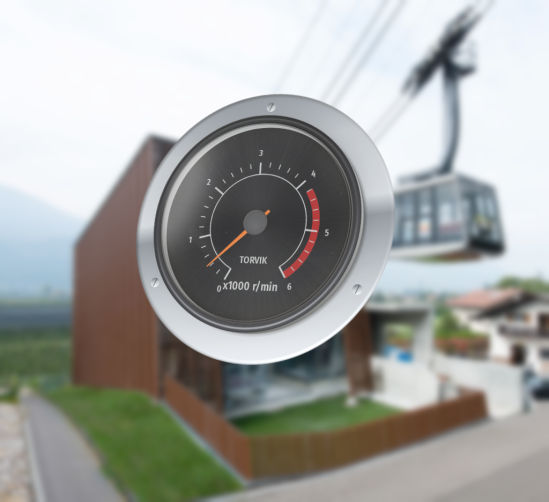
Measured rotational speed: 400 rpm
